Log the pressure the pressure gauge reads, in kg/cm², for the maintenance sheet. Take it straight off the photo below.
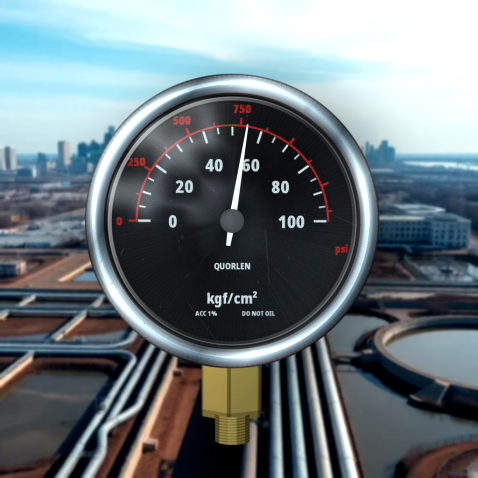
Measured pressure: 55 kg/cm²
